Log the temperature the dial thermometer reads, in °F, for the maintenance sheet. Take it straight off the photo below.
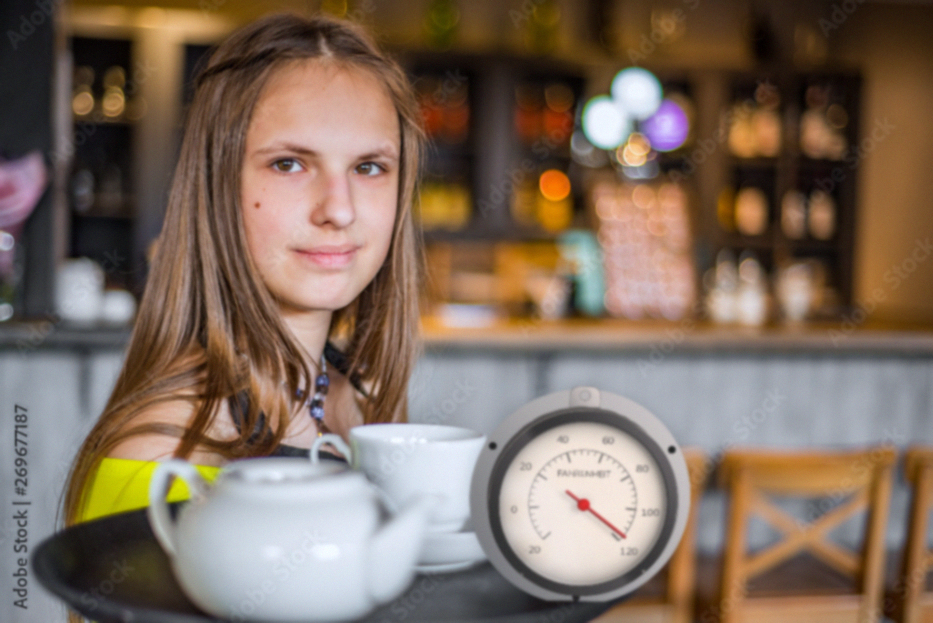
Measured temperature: 116 °F
